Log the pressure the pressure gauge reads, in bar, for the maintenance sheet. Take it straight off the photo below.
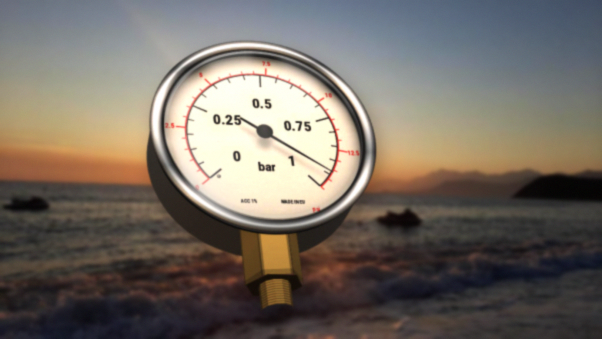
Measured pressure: 0.95 bar
